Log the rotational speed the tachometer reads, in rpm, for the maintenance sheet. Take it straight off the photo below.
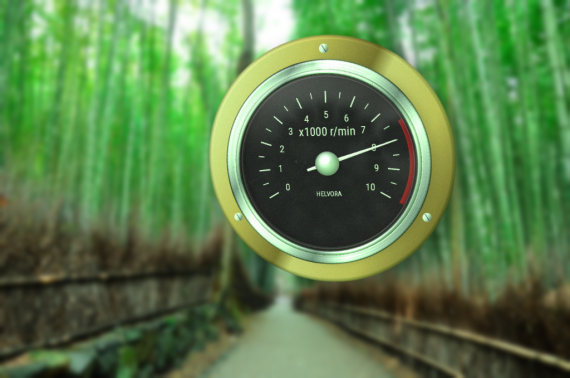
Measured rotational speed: 8000 rpm
